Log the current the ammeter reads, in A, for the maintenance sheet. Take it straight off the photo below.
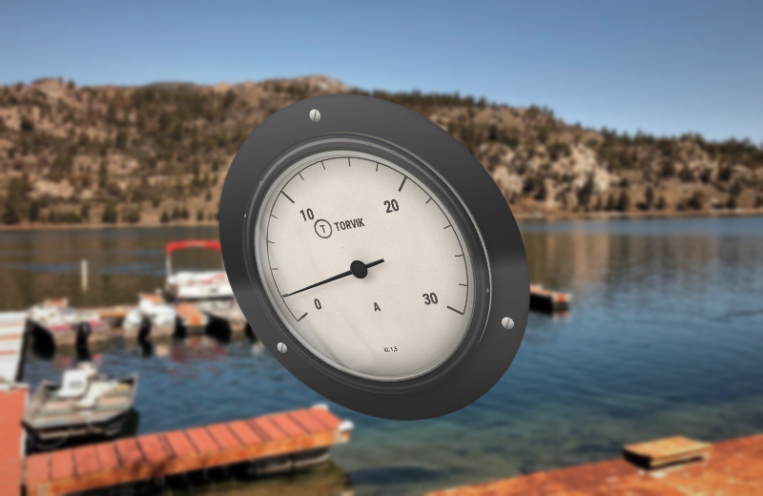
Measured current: 2 A
